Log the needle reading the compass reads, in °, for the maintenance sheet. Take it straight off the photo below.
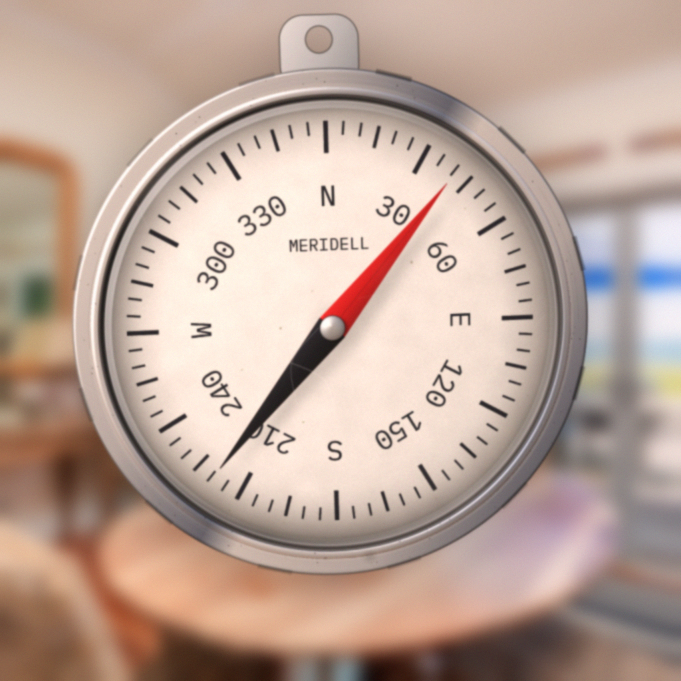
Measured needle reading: 40 °
